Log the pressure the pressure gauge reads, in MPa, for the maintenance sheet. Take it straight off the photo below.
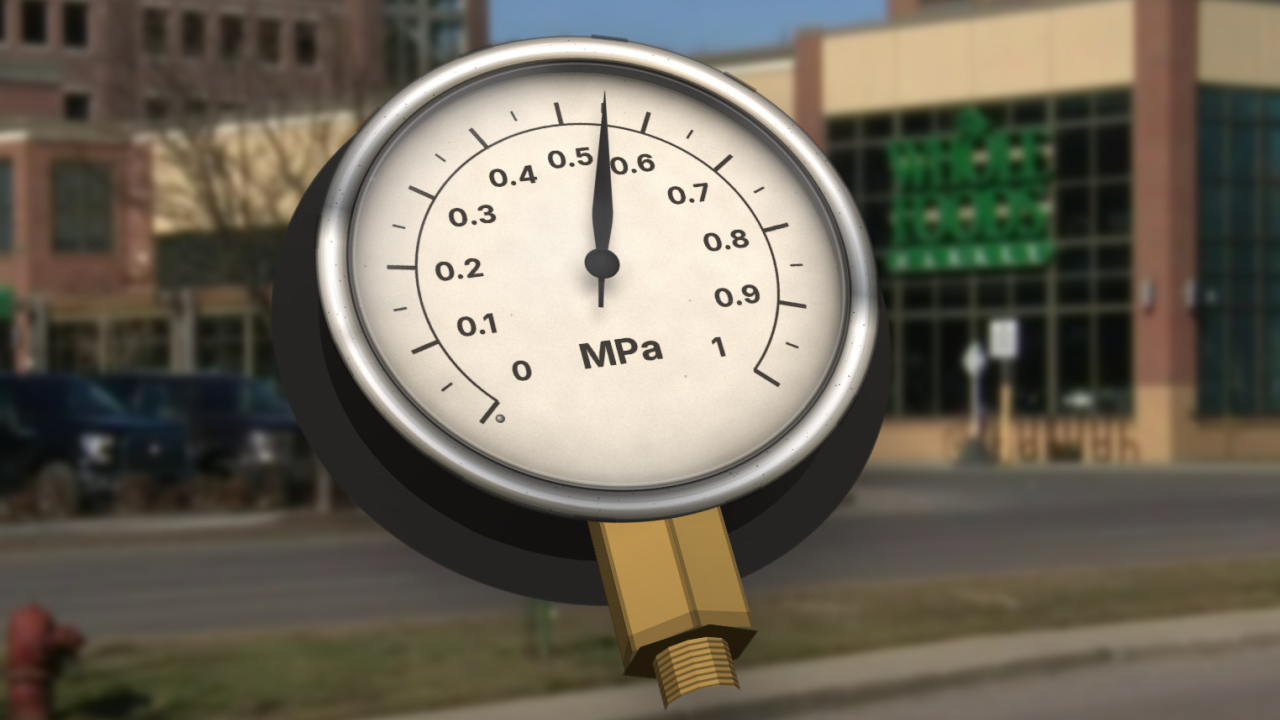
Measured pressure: 0.55 MPa
